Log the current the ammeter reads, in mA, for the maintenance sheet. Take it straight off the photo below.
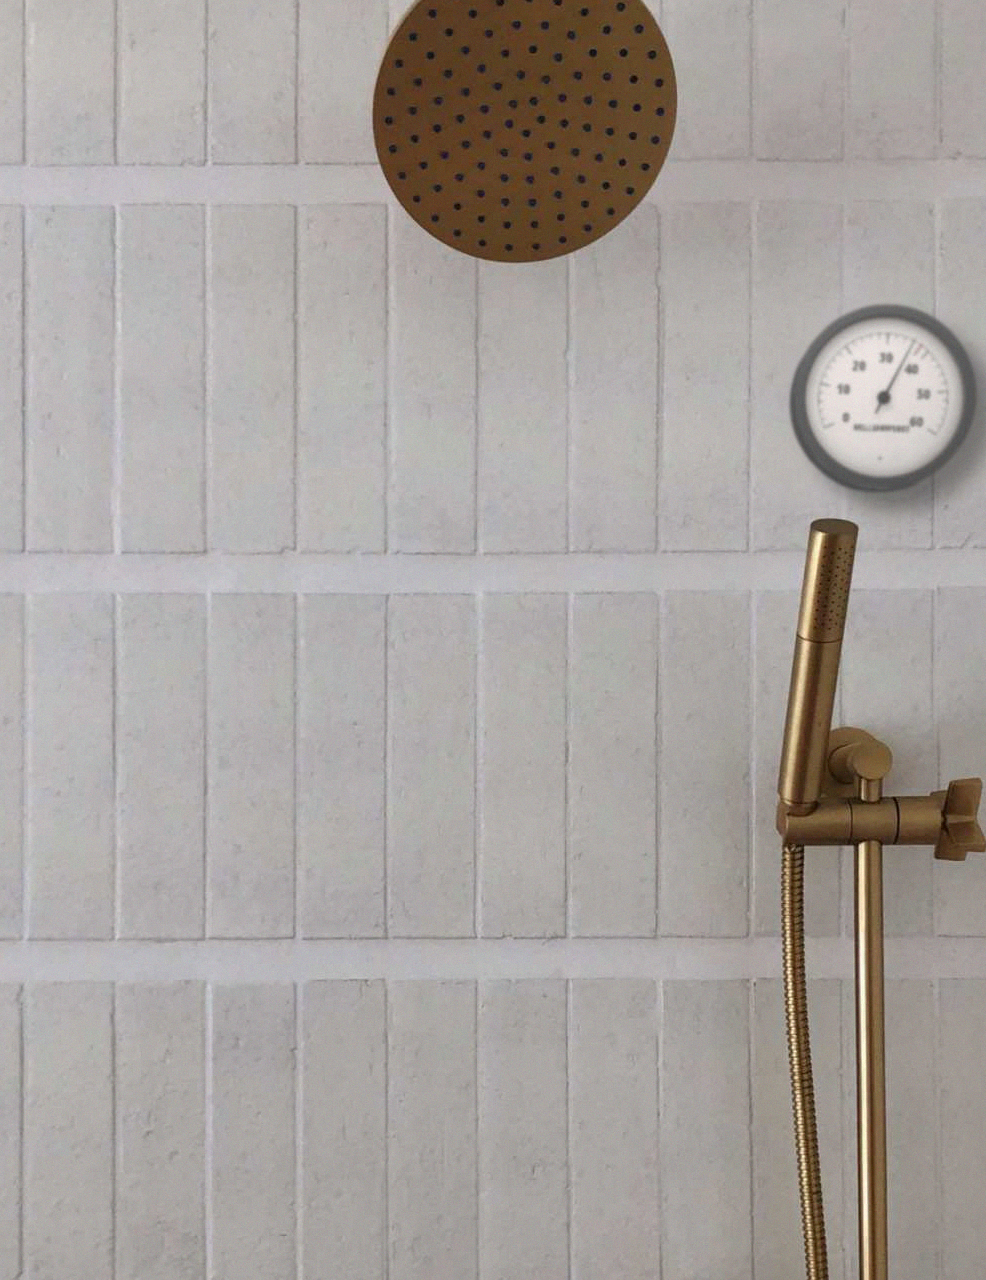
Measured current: 36 mA
